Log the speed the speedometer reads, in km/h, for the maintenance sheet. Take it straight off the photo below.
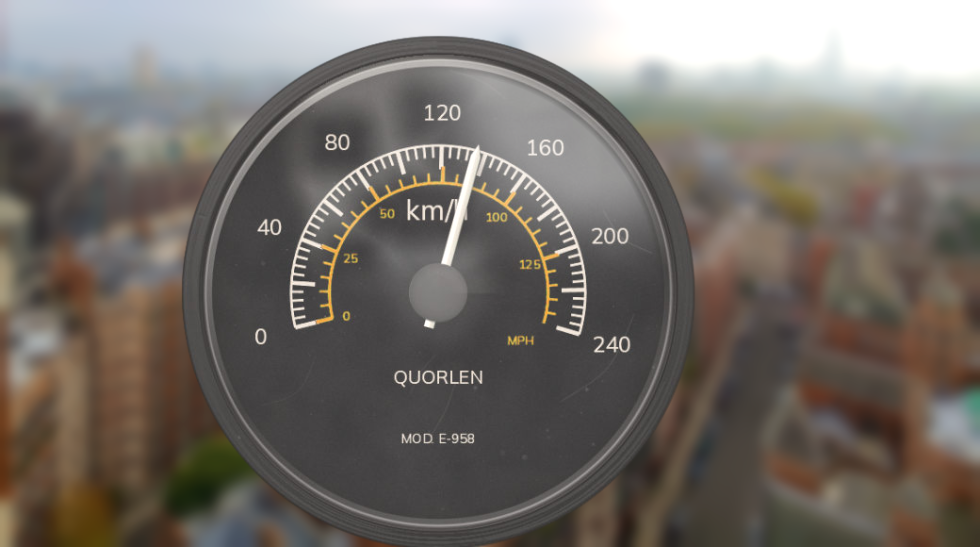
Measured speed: 136 km/h
